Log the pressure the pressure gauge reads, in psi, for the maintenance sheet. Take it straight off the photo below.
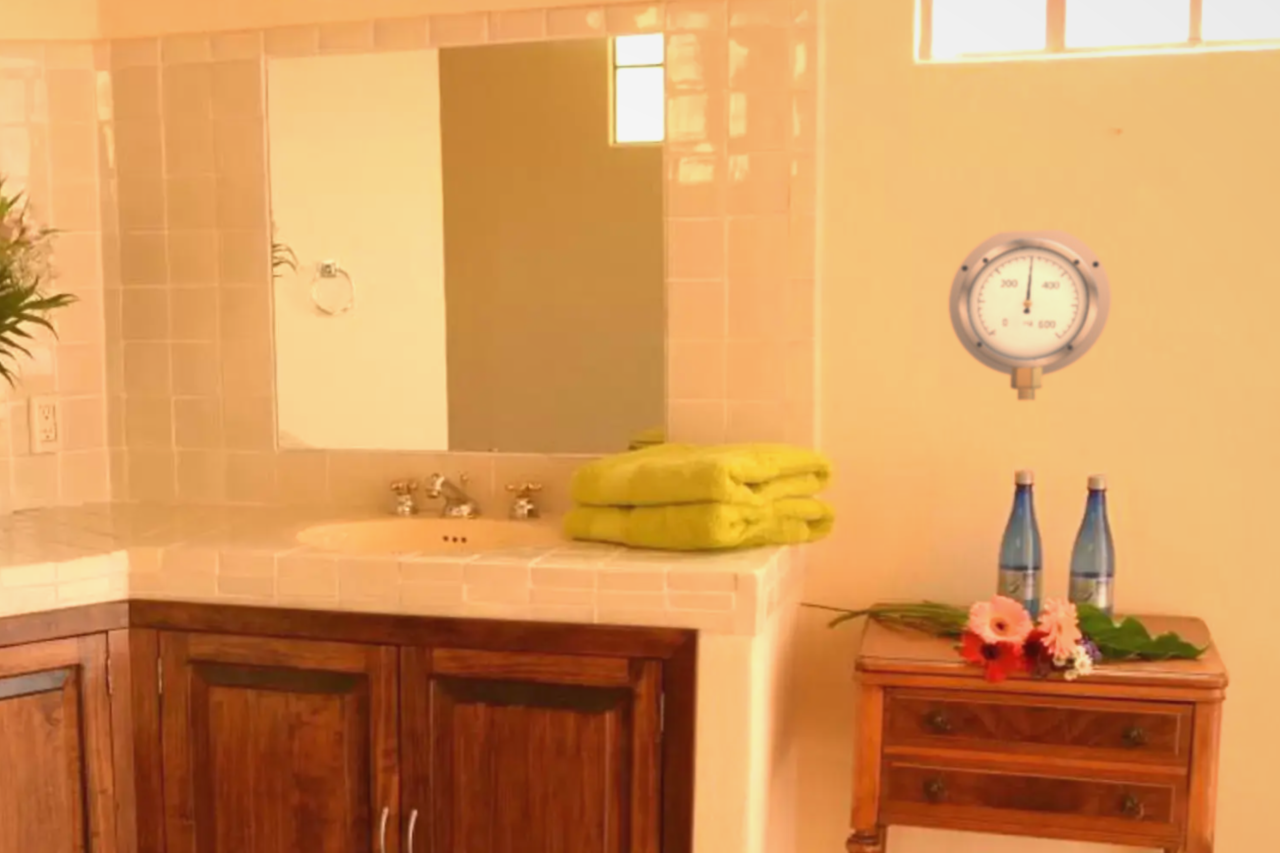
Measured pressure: 300 psi
